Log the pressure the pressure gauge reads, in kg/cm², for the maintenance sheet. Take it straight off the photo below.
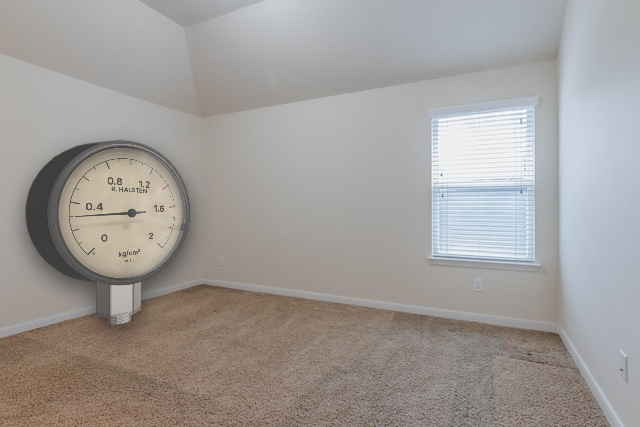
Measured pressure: 0.3 kg/cm²
